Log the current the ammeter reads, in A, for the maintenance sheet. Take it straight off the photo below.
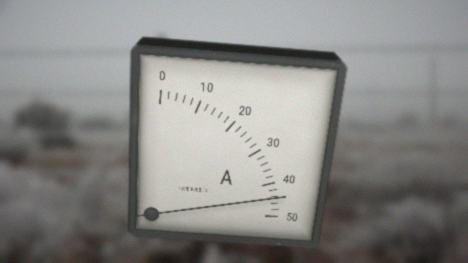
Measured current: 44 A
